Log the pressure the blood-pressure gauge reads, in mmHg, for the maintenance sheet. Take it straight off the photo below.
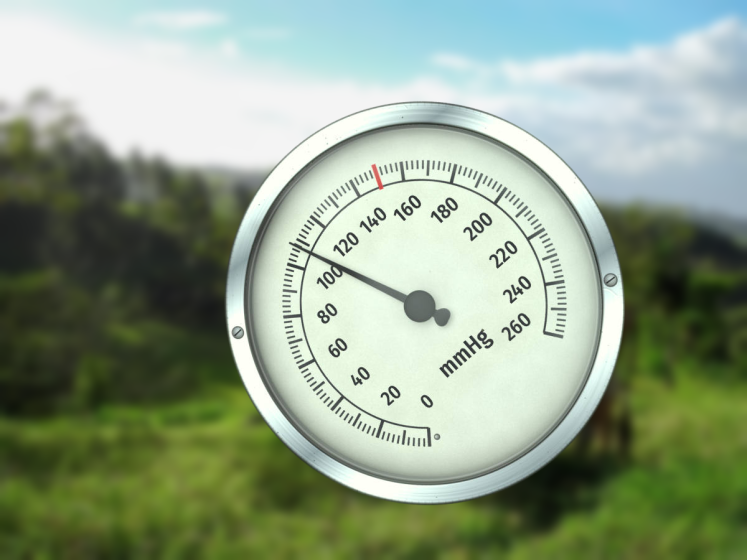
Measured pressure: 108 mmHg
